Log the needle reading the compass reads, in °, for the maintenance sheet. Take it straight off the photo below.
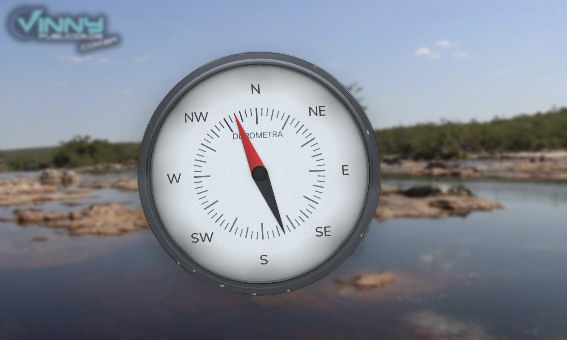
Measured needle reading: 340 °
